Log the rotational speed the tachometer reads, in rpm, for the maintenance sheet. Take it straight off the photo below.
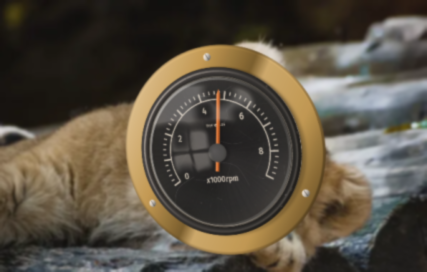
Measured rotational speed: 4800 rpm
